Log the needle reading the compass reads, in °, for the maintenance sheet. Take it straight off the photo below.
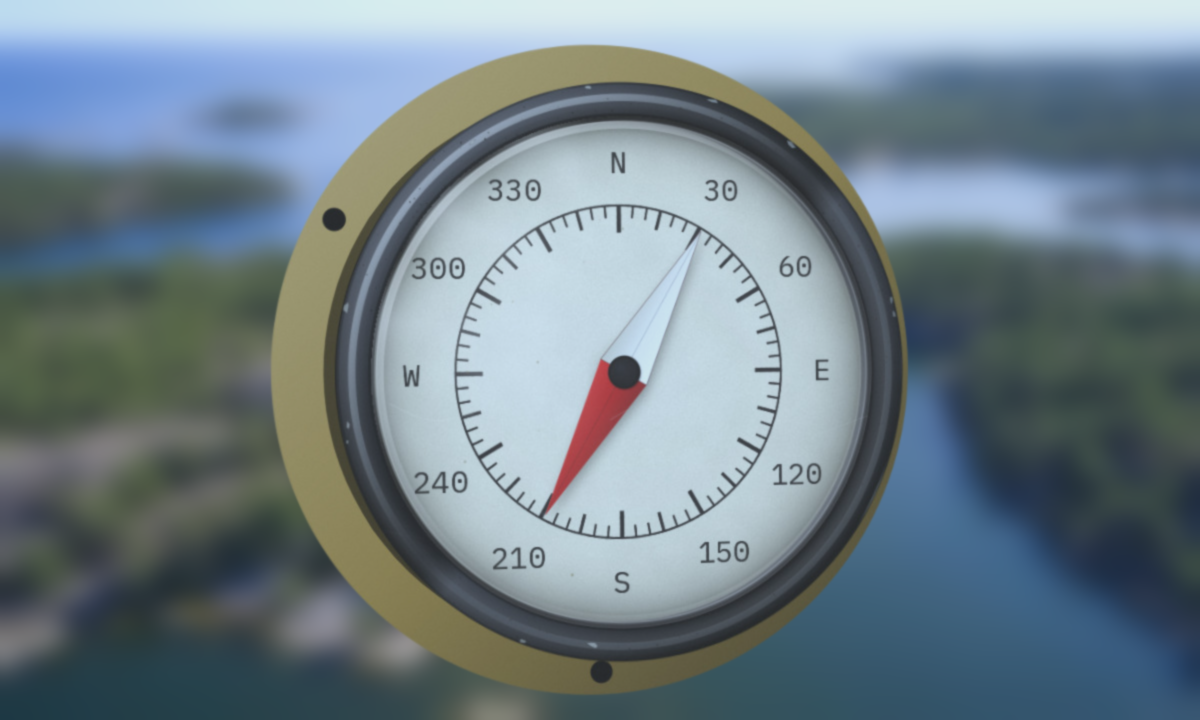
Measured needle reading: 210 °
